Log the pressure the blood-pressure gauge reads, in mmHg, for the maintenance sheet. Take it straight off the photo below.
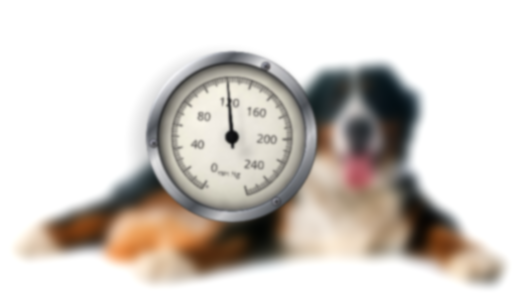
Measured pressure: 120 mmHg
